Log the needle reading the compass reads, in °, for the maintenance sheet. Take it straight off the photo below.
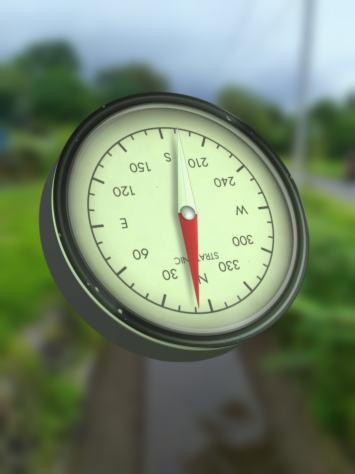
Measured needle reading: 10 °
